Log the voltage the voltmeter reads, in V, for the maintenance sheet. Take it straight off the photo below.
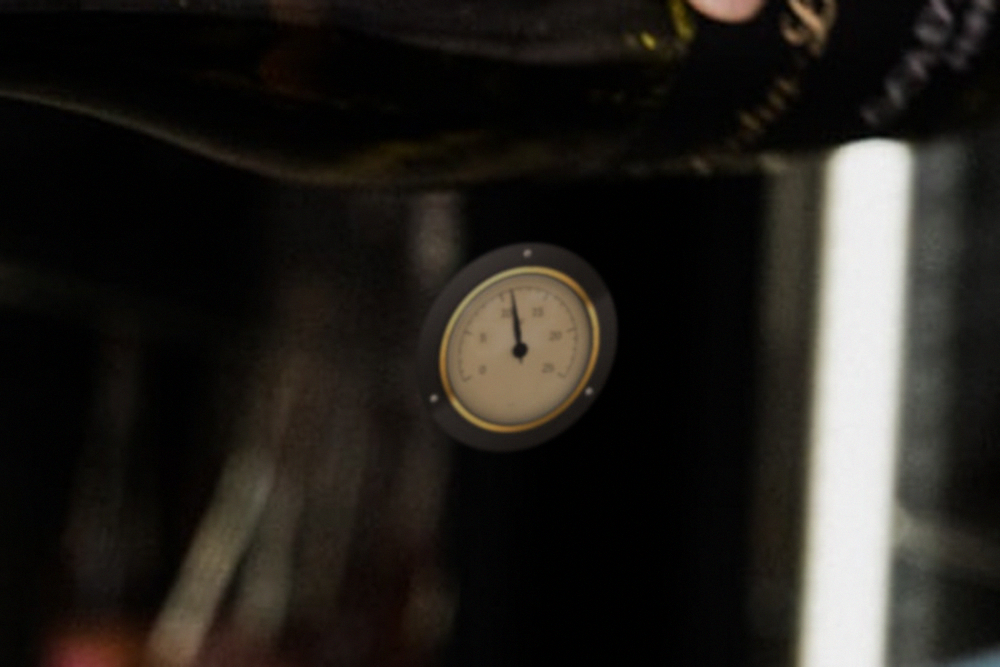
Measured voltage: 11 V
